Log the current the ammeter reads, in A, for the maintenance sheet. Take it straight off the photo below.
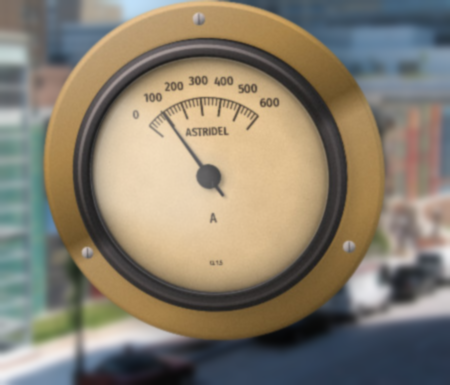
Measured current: 100 A
